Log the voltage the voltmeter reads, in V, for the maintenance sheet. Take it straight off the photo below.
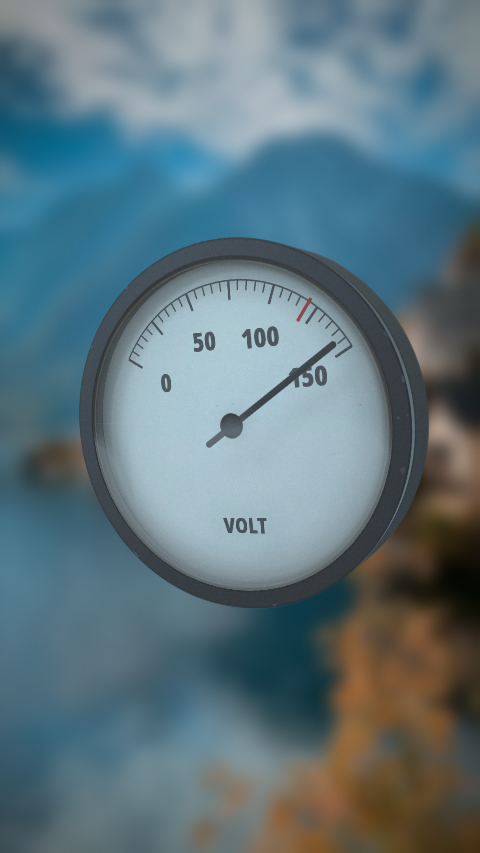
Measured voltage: 145 V
